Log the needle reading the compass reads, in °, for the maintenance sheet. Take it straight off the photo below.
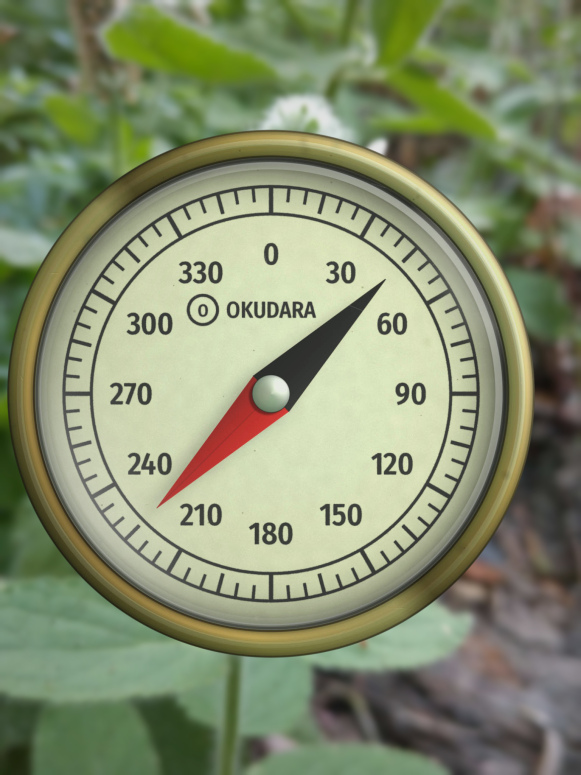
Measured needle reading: 225 °
